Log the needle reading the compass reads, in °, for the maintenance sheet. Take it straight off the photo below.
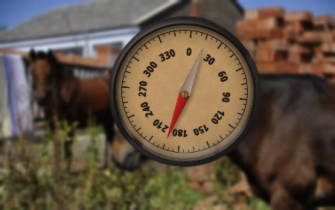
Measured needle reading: 195 °
